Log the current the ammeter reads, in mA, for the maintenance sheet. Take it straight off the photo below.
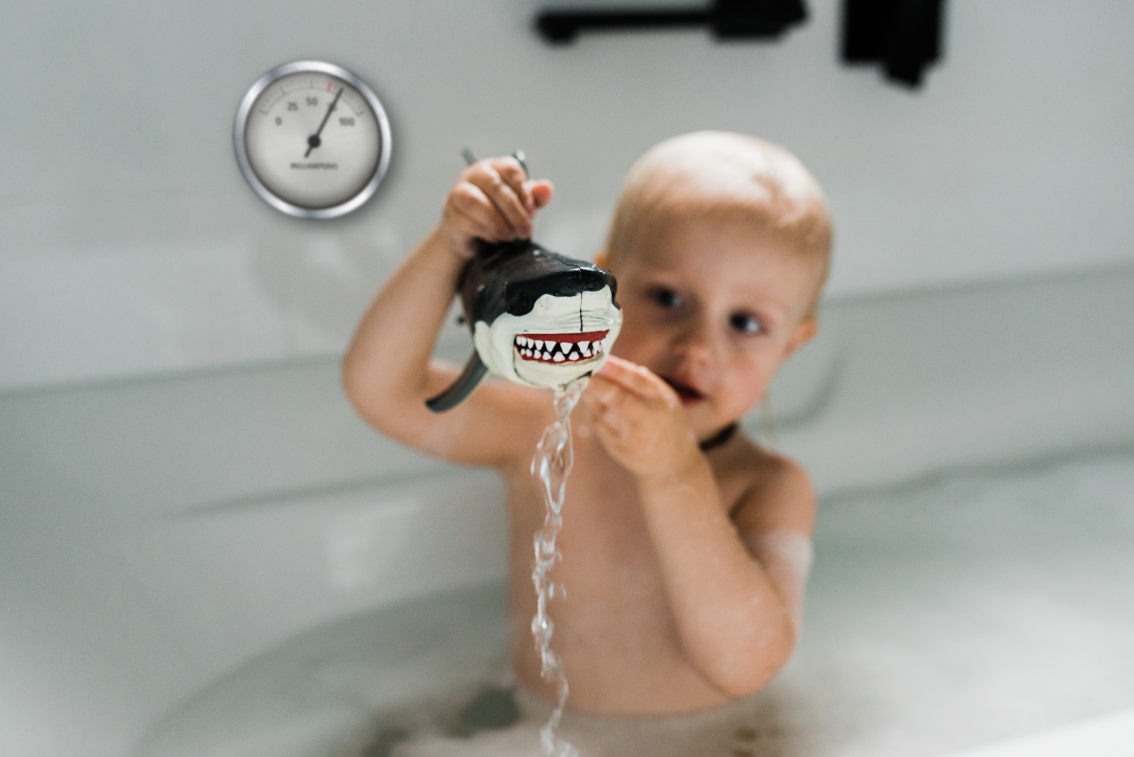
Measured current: 75 mA
